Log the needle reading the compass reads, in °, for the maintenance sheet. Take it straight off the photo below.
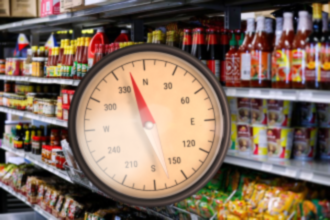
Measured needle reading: 345 °
